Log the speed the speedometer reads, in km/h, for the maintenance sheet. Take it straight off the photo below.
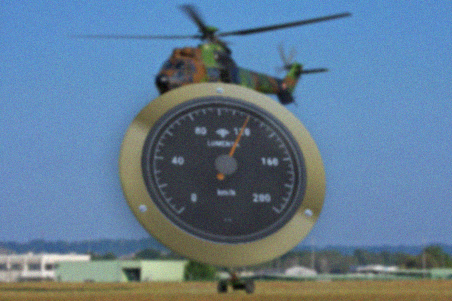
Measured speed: 120 km/h
